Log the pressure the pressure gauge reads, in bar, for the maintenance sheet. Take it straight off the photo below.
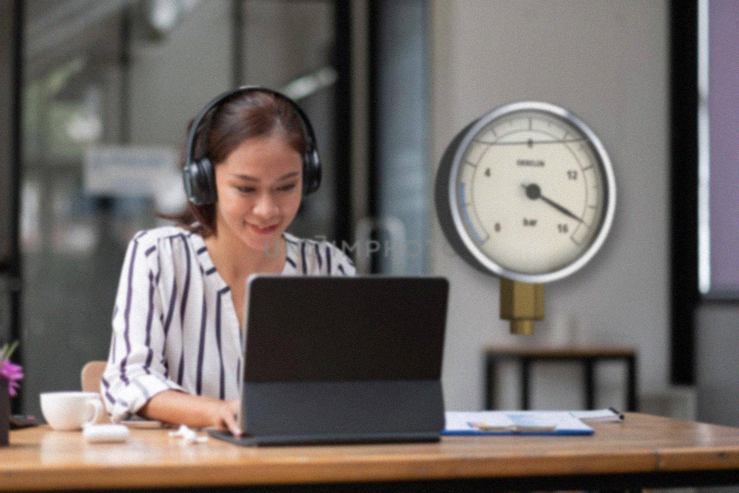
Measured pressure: 15 bar
